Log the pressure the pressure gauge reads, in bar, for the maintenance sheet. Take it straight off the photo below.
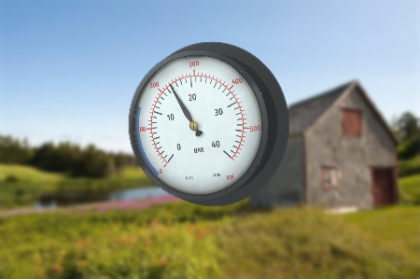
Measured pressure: 16 bar
